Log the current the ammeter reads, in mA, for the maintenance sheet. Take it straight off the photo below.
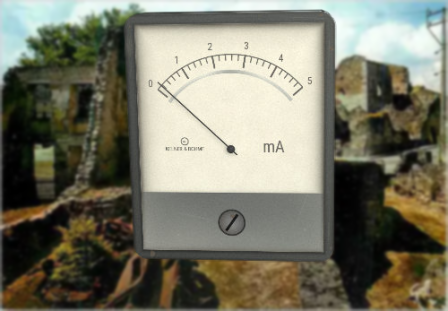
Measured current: 0.2 mA
